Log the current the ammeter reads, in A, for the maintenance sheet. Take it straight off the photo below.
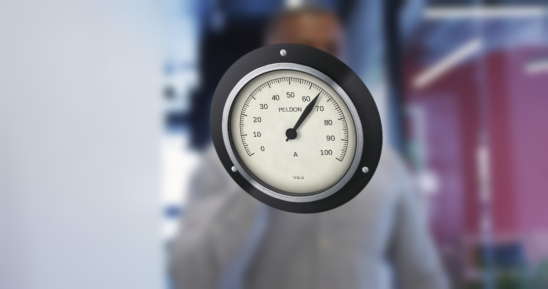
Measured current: 65 A
